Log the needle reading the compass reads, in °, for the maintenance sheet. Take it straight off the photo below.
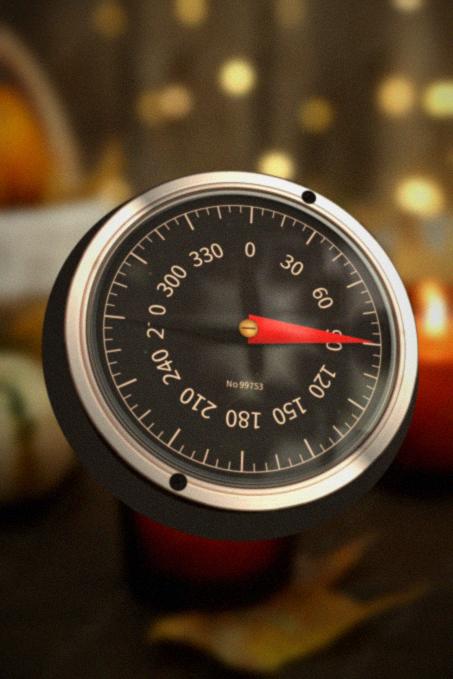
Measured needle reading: 90 °
